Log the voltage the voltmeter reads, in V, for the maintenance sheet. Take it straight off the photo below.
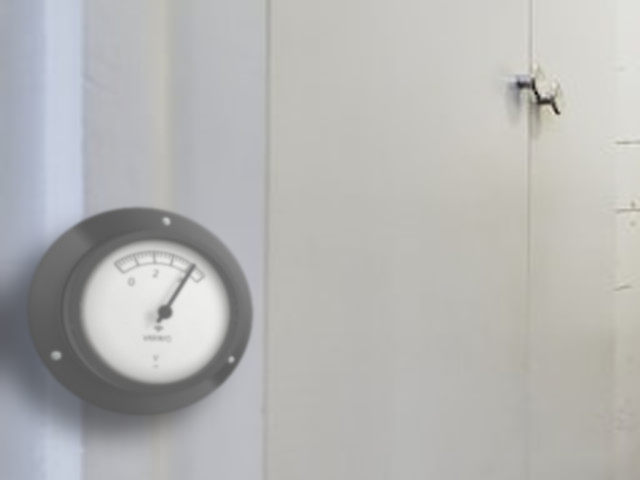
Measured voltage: 4 V
